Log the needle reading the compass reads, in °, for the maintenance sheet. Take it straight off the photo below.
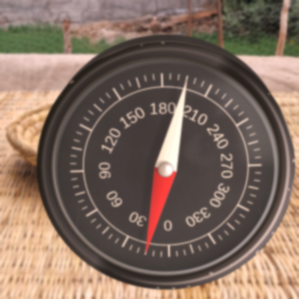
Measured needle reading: 15 °
